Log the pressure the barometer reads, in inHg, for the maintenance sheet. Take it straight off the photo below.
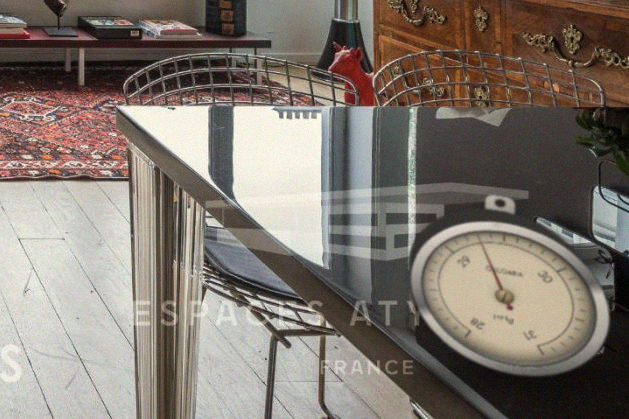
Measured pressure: 29.3 inHg
